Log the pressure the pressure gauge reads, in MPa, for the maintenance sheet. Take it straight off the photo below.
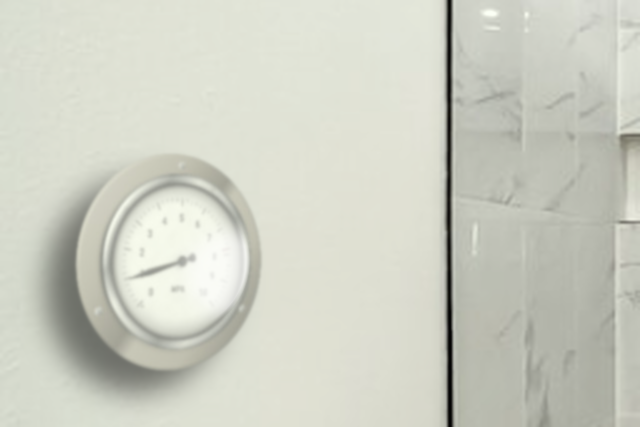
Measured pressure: 1 MPa
